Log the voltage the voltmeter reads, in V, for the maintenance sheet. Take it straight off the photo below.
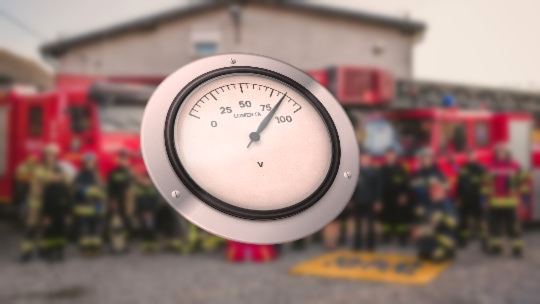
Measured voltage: 85 V
